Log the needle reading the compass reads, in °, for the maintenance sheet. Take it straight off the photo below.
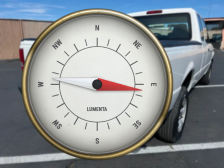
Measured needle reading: 97.5 °
